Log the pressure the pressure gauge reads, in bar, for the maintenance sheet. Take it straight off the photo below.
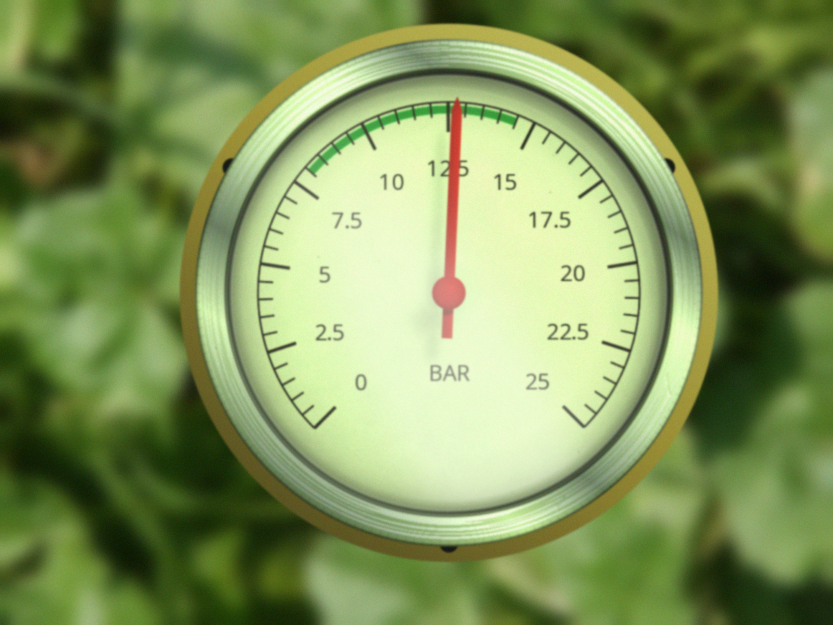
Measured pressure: 12.75 bar
